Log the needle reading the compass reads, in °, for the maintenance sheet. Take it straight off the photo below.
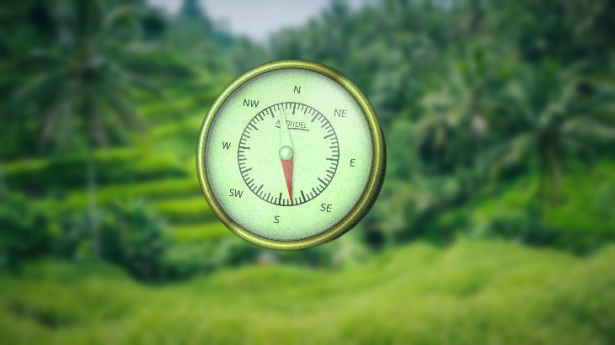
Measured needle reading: 165 °
